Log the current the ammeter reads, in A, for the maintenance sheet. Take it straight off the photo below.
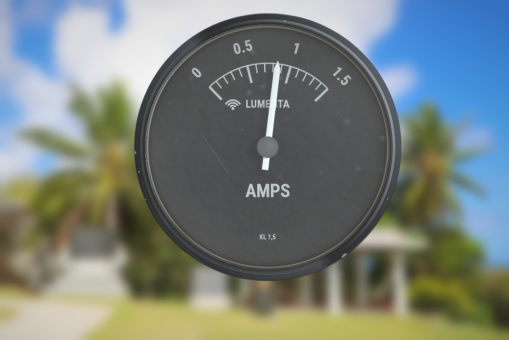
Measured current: 0.85 A
